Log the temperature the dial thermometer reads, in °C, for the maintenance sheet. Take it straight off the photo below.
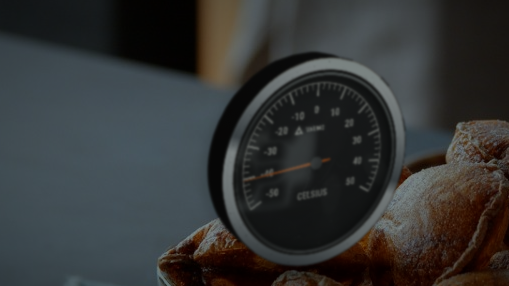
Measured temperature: -40 °C
